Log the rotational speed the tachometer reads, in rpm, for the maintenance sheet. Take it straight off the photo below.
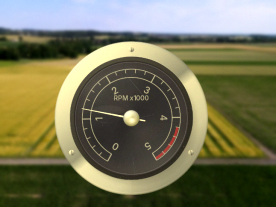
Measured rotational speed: 1200 rpm
